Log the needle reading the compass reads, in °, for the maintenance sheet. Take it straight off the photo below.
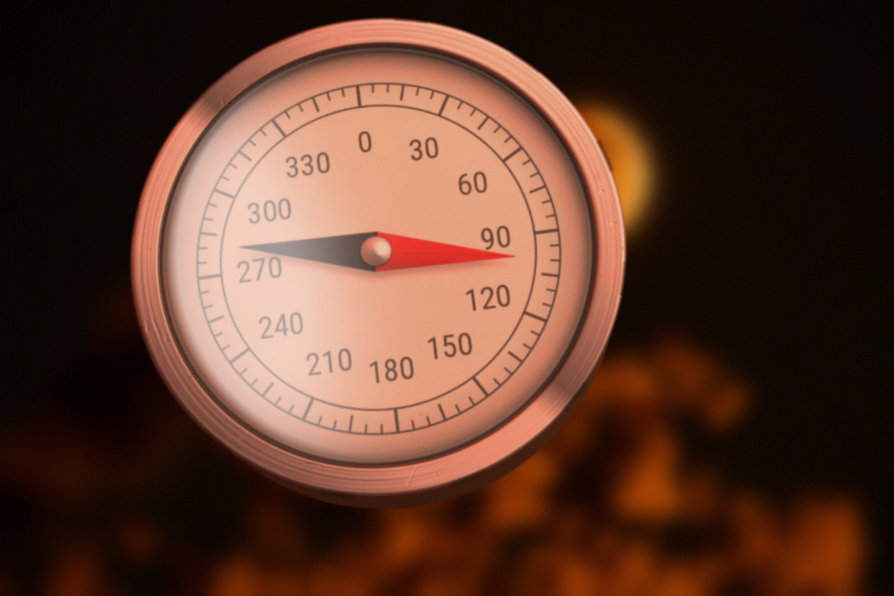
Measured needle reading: 100 °
